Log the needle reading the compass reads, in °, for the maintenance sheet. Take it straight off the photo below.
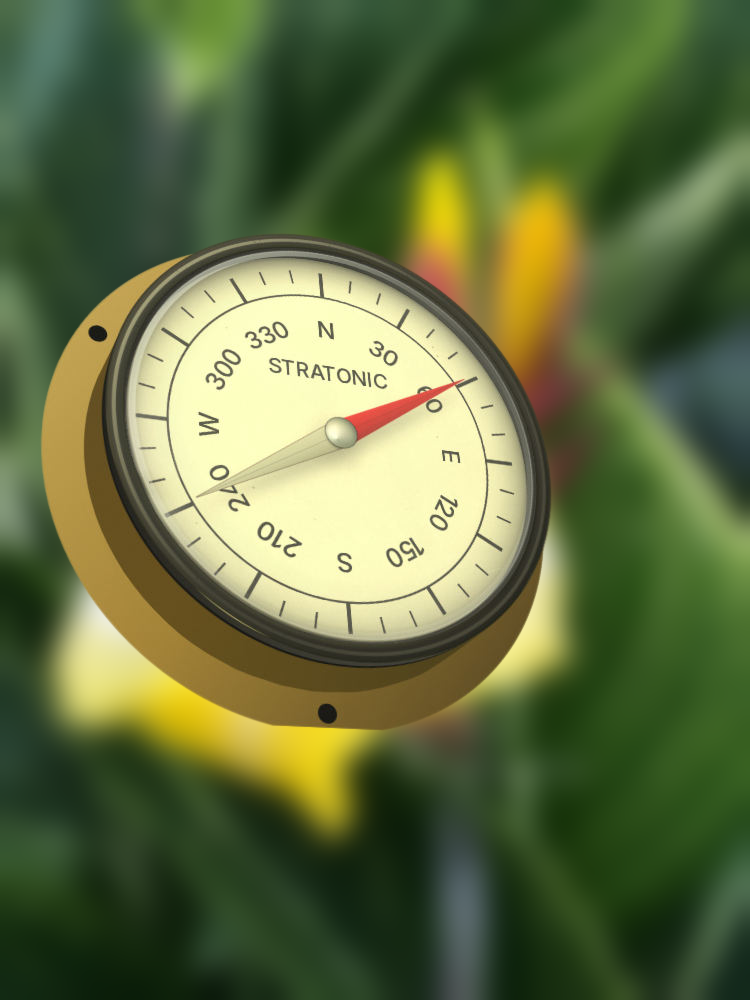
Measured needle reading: 60 °
